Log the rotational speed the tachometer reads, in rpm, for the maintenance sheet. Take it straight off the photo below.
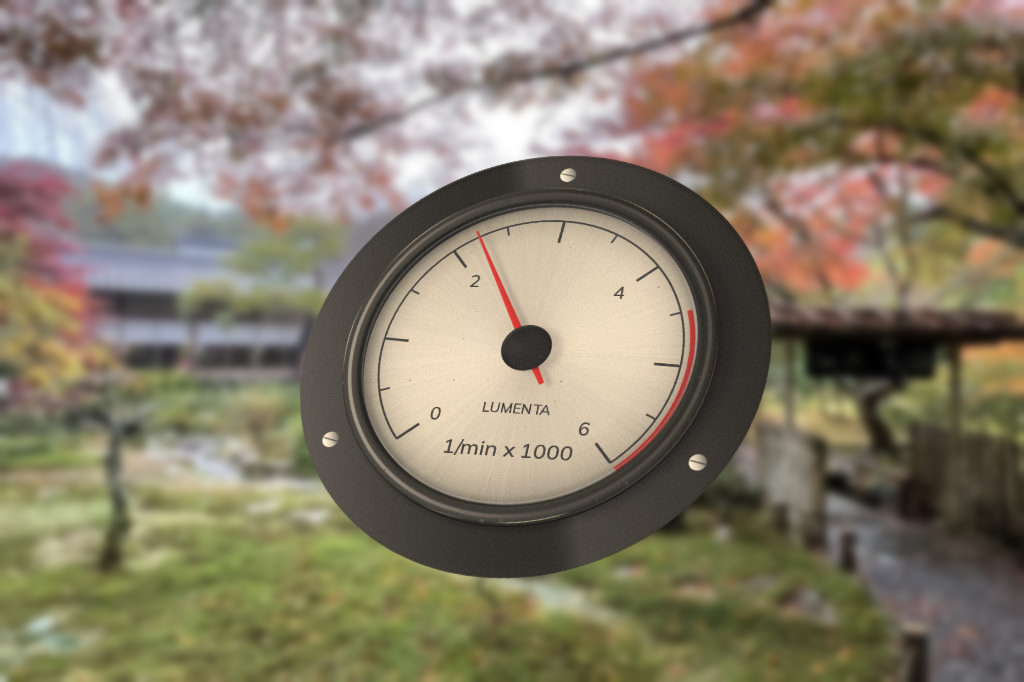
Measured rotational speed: 2250 rpm
